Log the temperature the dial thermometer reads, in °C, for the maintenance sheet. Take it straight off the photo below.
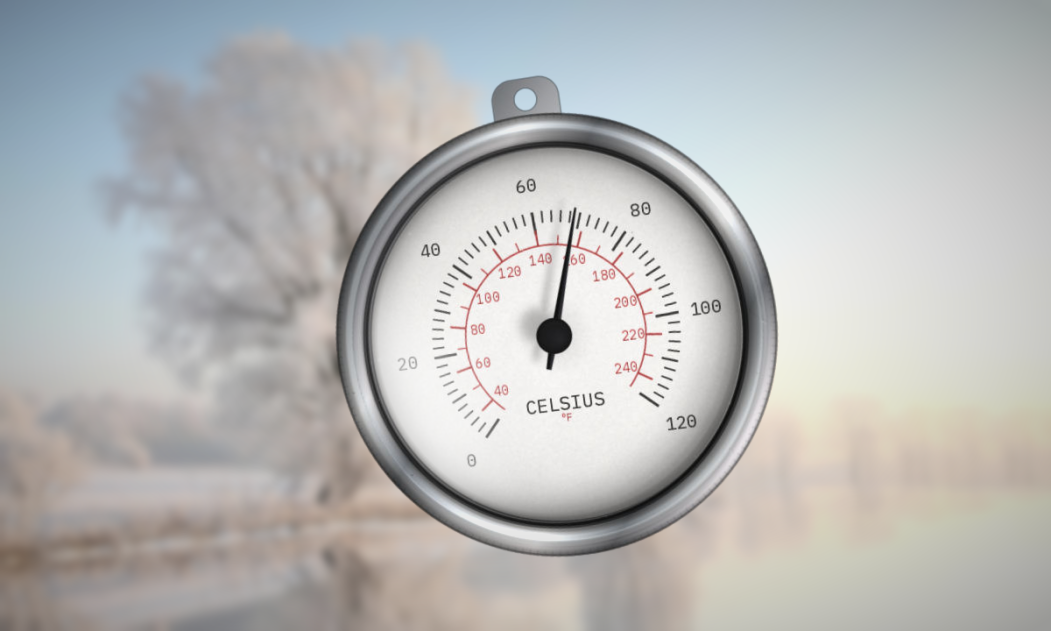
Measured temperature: 69 °C
